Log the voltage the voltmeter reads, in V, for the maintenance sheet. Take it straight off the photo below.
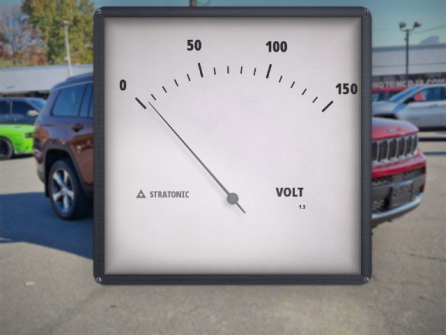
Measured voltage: 5 V
